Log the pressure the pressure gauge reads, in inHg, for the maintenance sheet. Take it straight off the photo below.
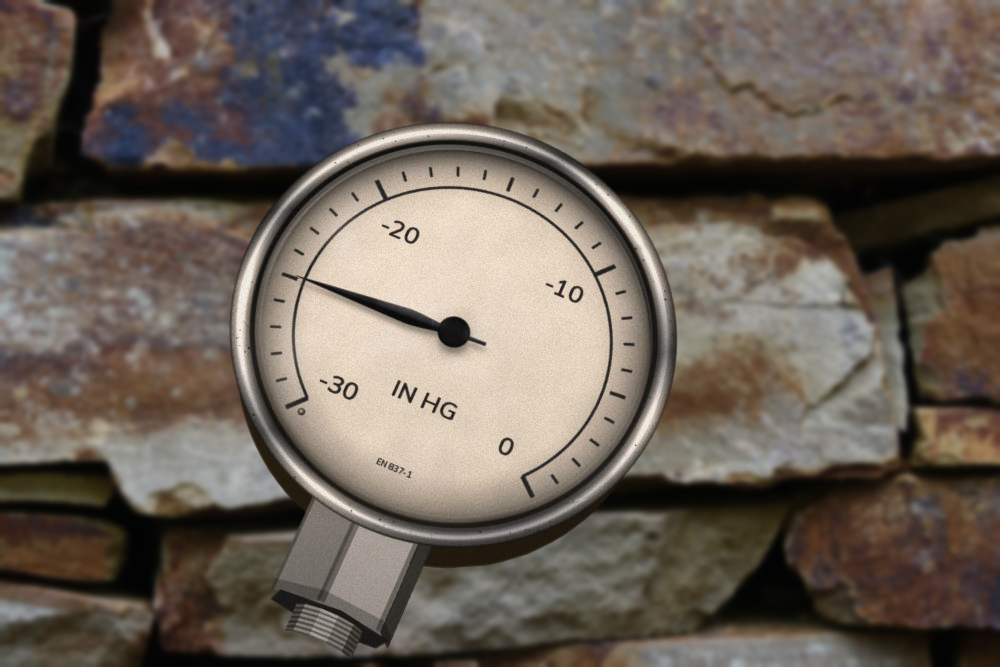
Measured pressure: -25 inHg
